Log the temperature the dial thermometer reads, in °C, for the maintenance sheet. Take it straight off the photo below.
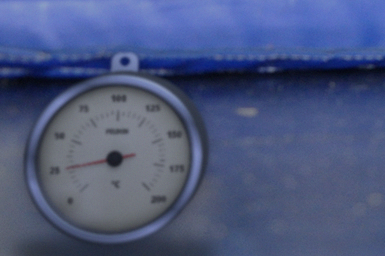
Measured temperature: 25 °C
